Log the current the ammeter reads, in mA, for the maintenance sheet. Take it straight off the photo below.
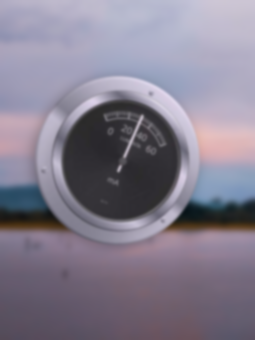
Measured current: 30 mA
